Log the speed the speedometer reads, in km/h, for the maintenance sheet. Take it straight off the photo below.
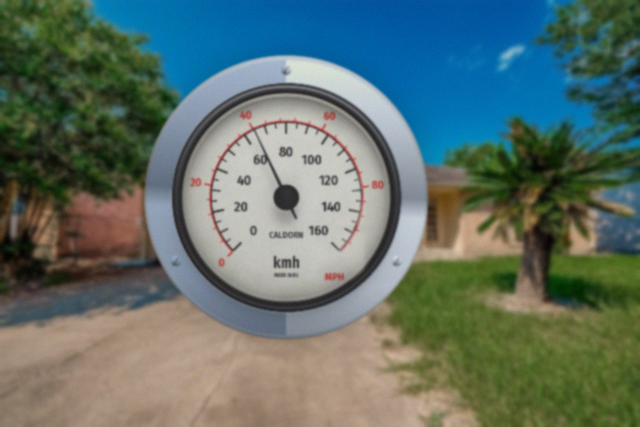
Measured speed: 65 km/h
